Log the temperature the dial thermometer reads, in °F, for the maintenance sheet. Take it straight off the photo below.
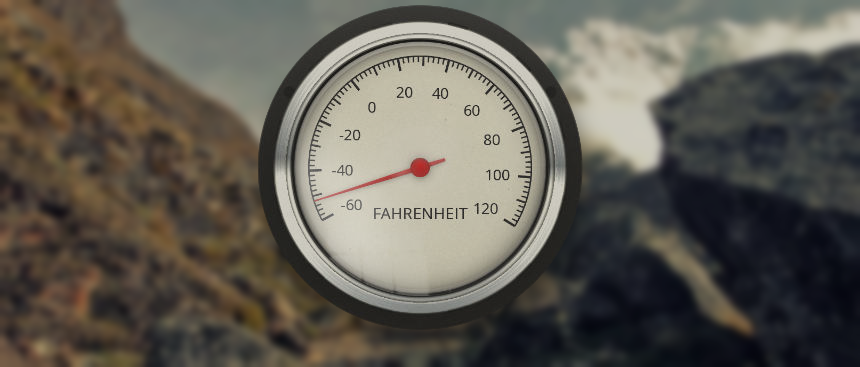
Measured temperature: -52 °F
